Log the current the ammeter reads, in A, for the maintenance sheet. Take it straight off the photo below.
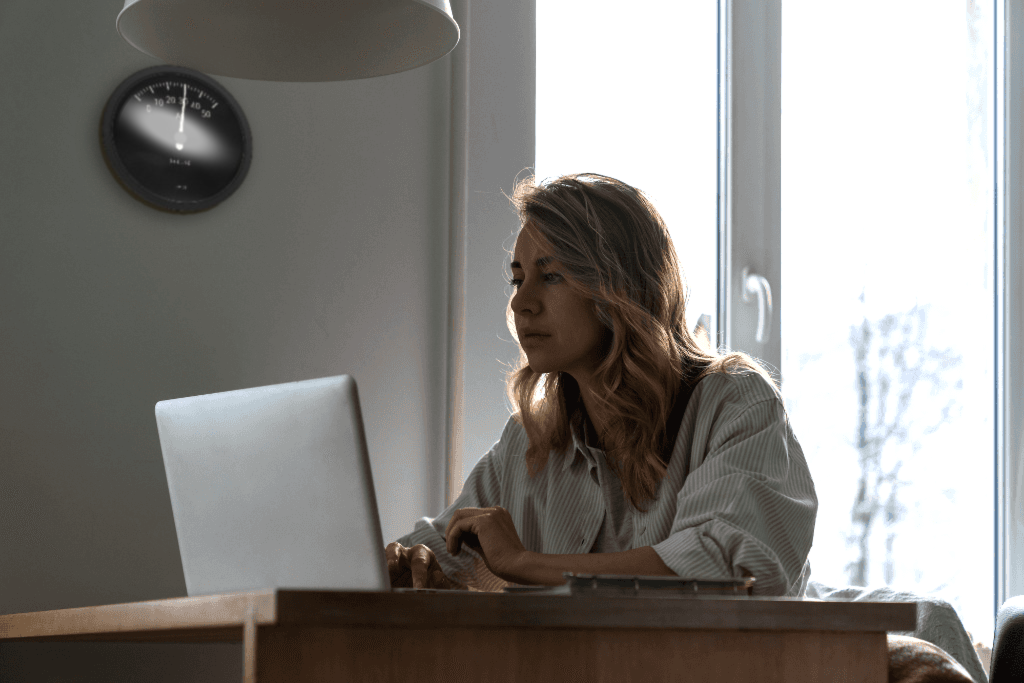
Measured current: 30 A
